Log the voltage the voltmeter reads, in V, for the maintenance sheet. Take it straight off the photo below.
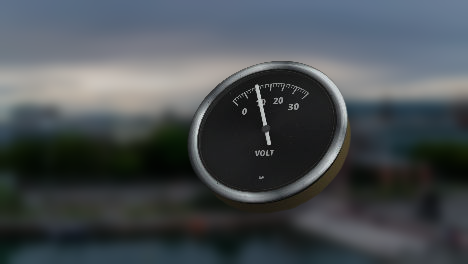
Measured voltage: 10 V
